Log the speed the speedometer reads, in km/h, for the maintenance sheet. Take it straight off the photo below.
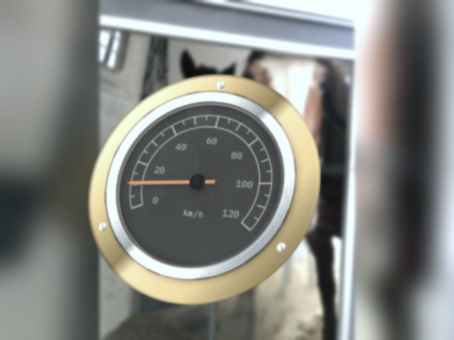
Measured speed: 10 km/h
